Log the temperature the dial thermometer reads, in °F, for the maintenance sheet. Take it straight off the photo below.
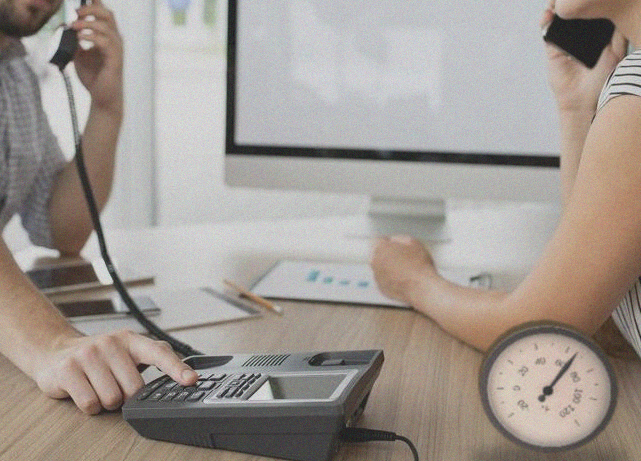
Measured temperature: 65 °F
